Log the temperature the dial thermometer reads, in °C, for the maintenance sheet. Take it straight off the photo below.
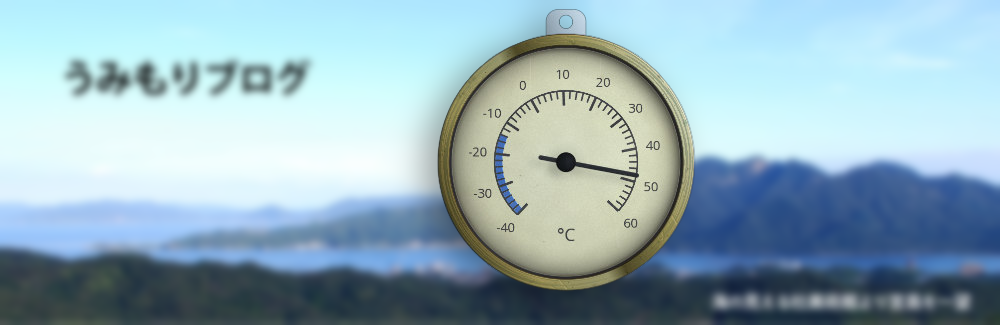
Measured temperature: 48 °C
